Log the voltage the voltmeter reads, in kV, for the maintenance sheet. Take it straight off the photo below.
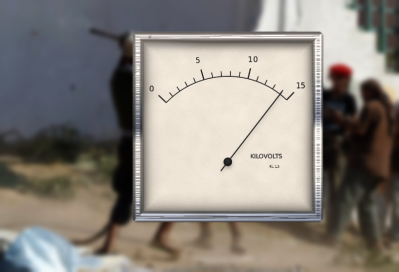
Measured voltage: 14 kV
